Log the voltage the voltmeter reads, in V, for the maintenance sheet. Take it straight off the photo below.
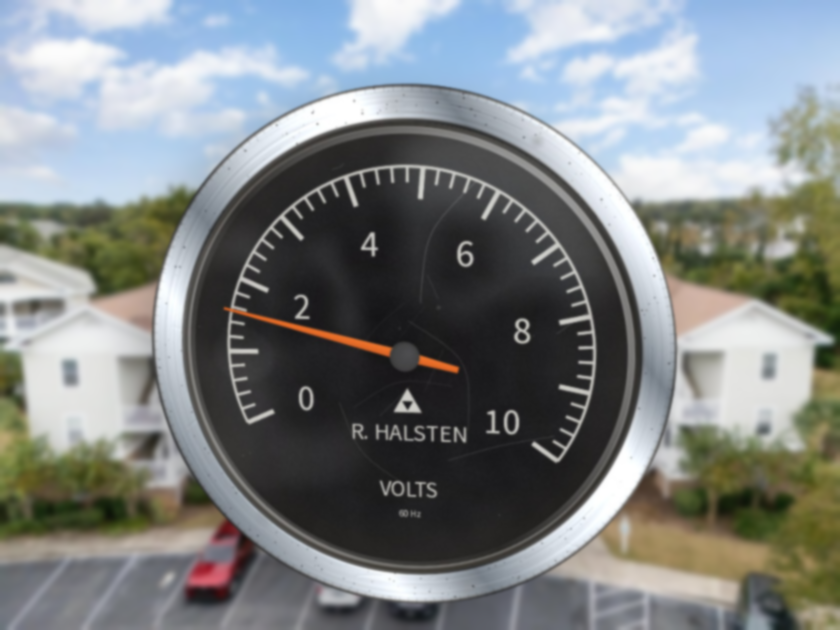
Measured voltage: 1.6 V
